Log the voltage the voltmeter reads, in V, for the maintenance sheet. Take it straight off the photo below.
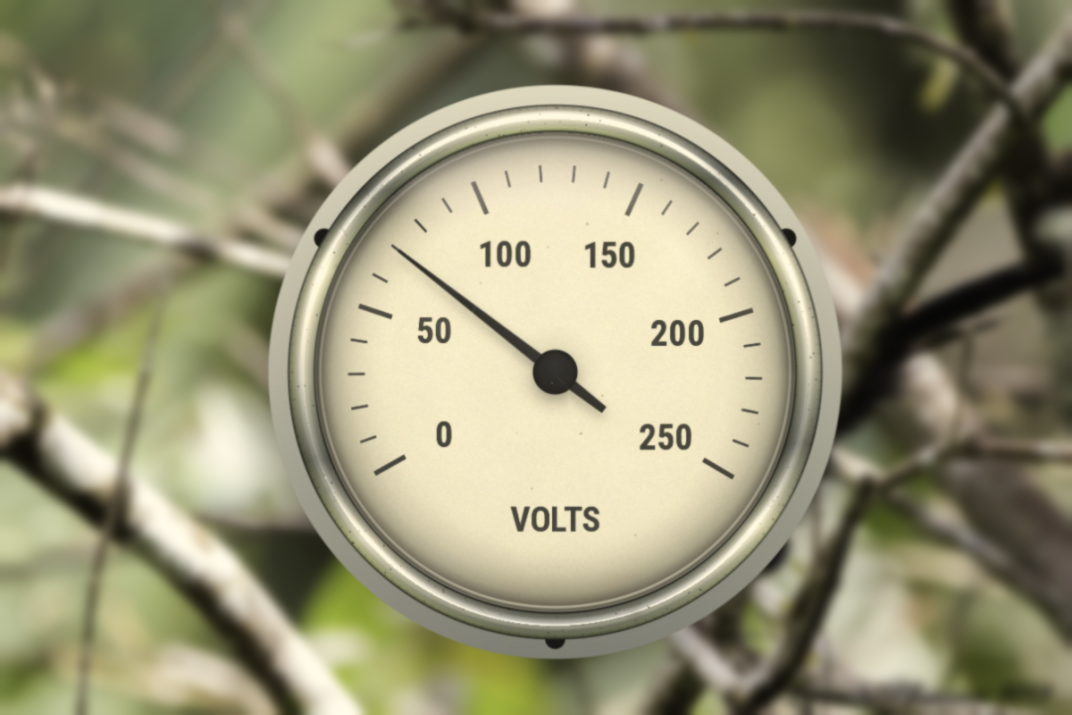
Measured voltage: 70 V
